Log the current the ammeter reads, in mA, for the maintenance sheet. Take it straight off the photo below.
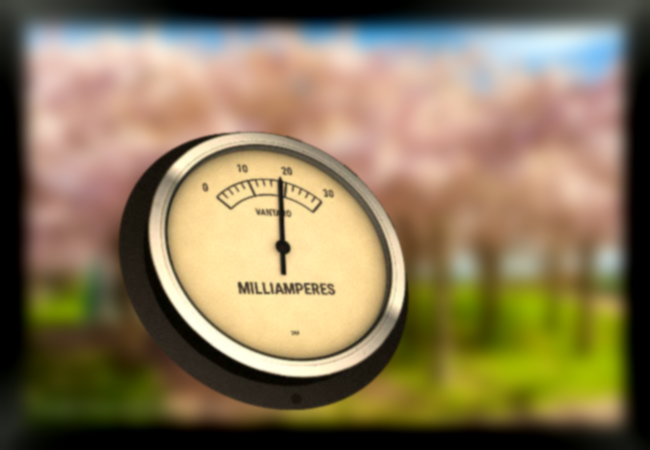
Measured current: 18 mA
